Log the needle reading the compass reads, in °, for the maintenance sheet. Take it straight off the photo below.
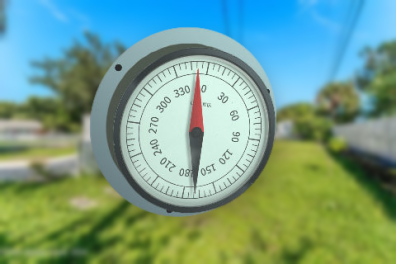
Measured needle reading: 350 °
